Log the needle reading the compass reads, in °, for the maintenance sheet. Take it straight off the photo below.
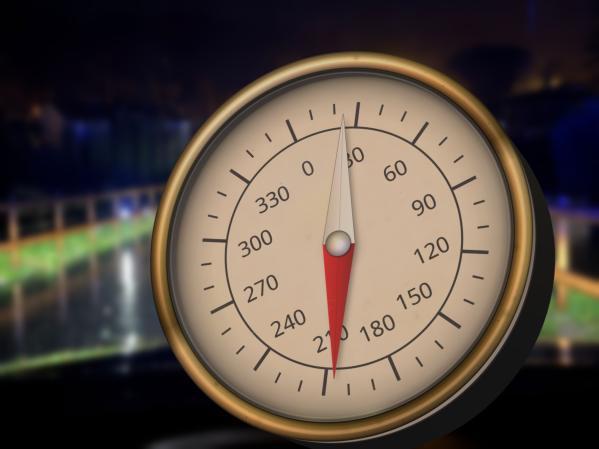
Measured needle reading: 205 °
